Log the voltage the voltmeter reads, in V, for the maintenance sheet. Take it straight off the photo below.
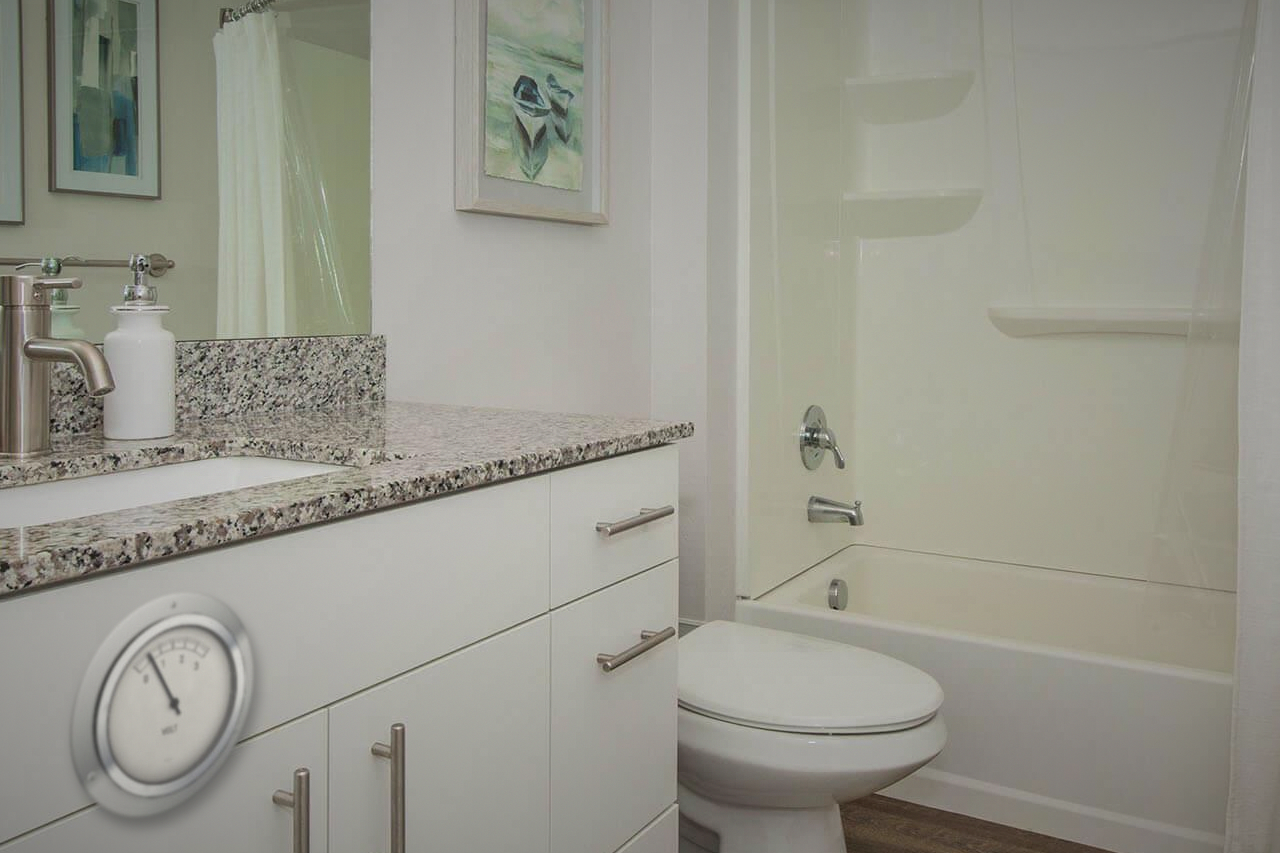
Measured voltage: 0.5 V
